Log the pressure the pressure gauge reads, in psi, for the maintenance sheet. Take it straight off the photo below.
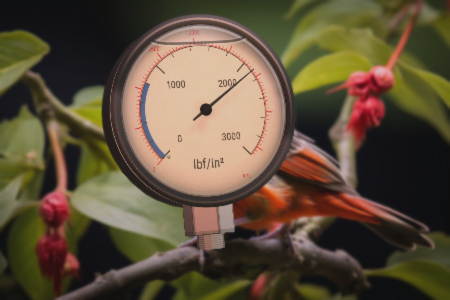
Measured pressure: 2100 psi
